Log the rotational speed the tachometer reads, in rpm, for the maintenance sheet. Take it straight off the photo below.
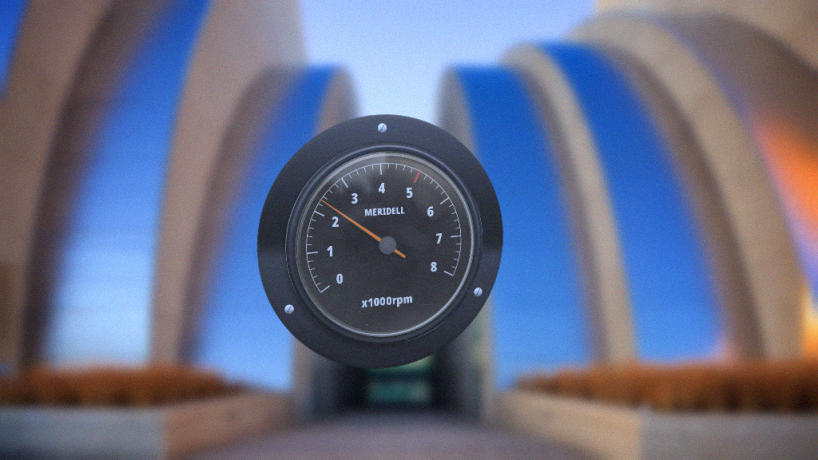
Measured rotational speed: 2300 rpm
